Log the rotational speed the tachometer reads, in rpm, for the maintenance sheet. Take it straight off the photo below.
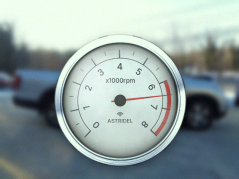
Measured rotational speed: 6500 rpm
